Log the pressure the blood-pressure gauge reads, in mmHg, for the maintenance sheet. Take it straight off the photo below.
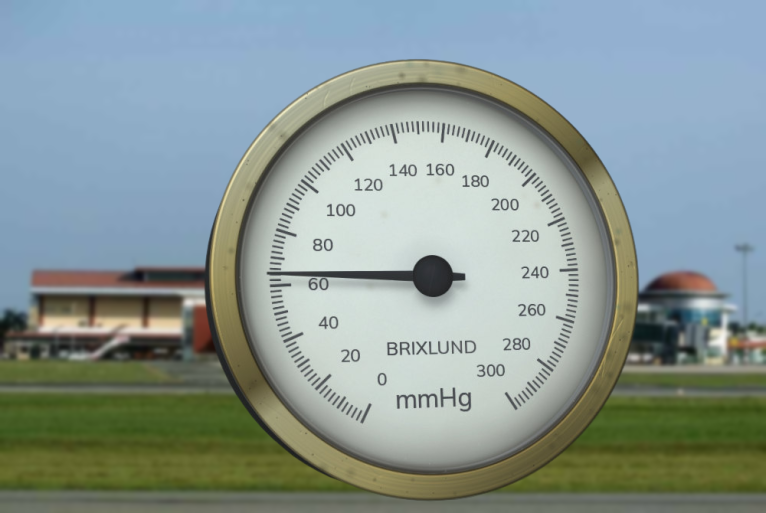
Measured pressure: 64 mmHg
